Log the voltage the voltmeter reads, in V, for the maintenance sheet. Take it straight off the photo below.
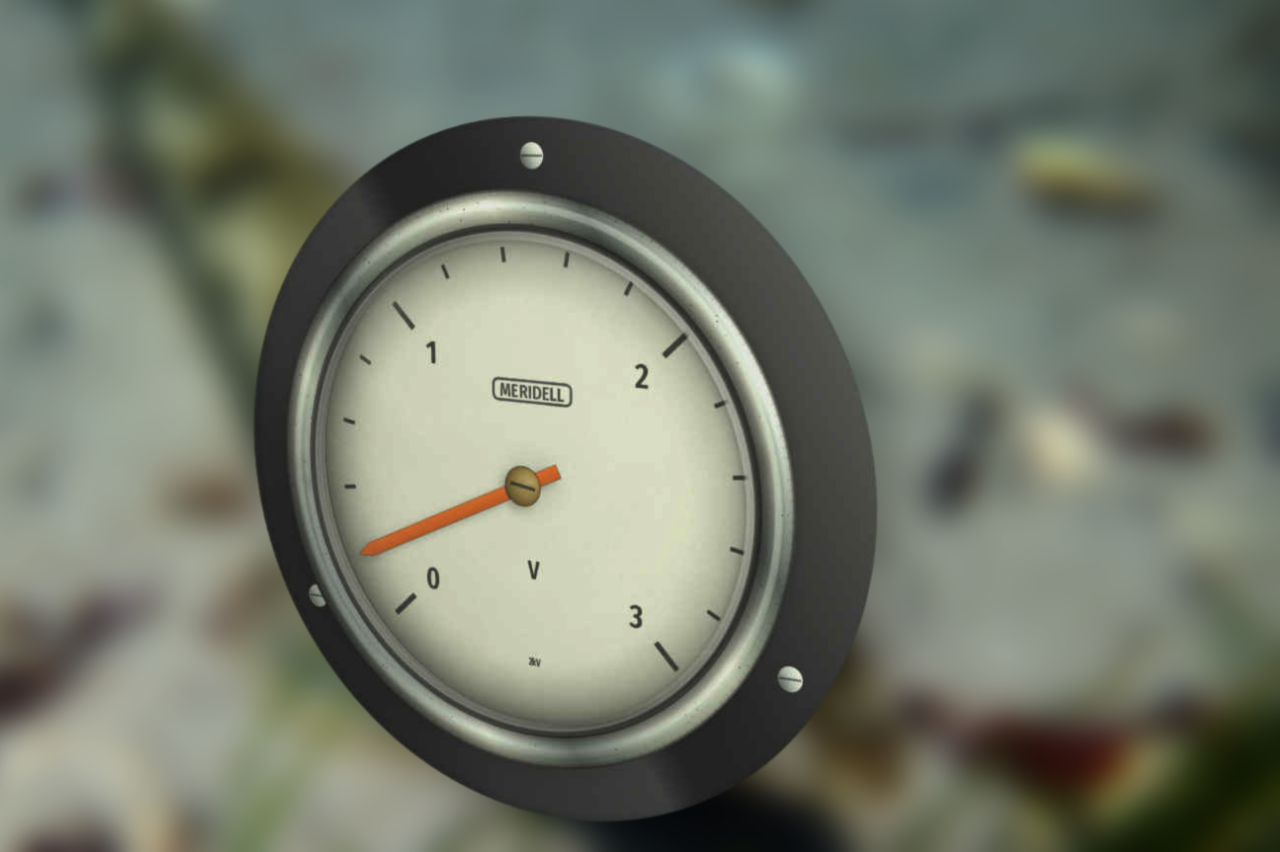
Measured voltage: 0.2 V
